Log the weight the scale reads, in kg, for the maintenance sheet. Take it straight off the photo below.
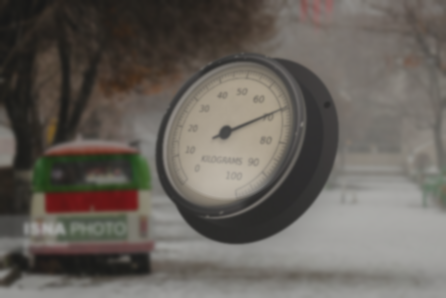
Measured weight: 70 kg
